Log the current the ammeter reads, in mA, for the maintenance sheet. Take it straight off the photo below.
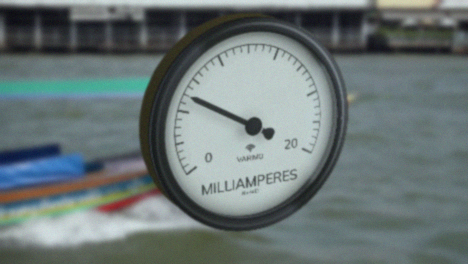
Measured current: 5 mA
